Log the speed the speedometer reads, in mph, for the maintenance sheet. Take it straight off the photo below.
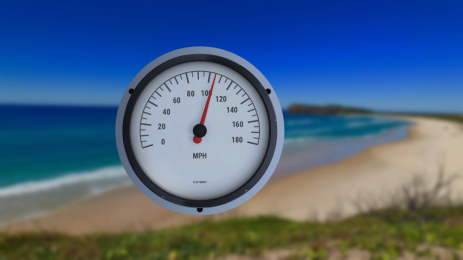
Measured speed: 105 mph
